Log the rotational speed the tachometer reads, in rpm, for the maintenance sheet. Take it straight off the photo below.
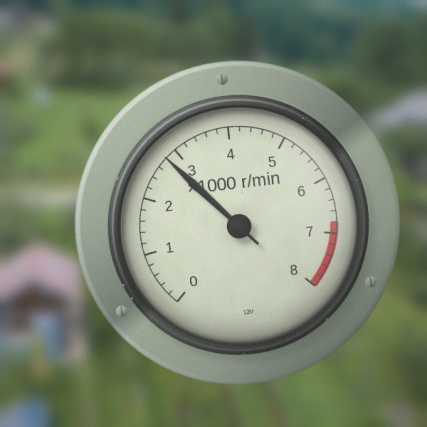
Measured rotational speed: 2800 rpm
